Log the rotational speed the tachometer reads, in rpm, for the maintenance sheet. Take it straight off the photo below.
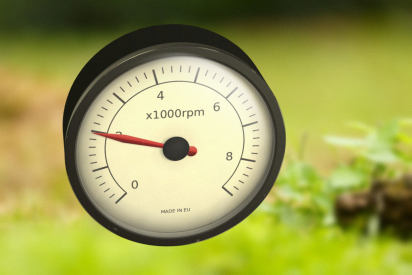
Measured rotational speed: 2000 rpm
